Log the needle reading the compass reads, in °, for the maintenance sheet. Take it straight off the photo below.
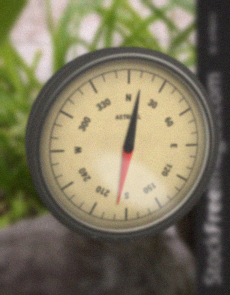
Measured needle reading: 190 °
